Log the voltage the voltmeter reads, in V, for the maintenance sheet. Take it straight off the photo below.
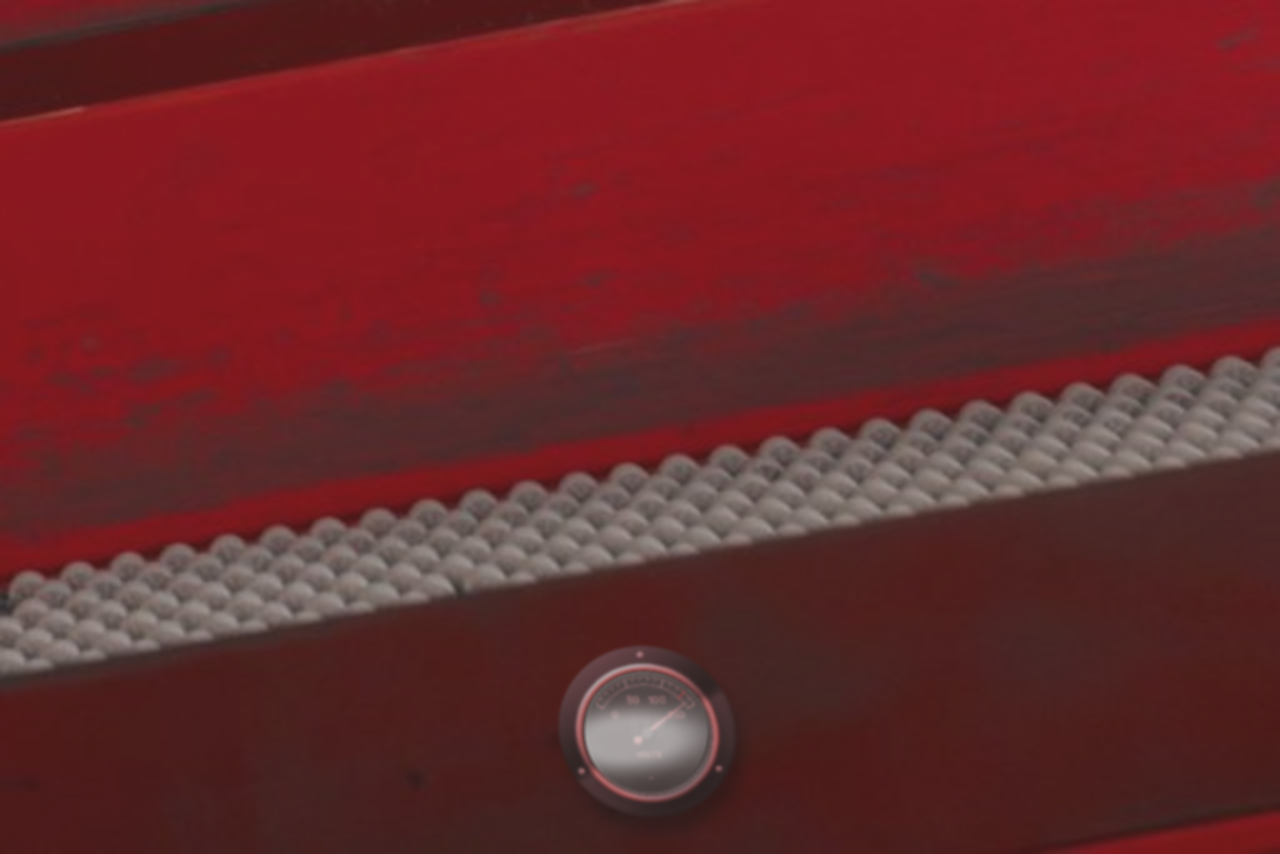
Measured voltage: 140 V
